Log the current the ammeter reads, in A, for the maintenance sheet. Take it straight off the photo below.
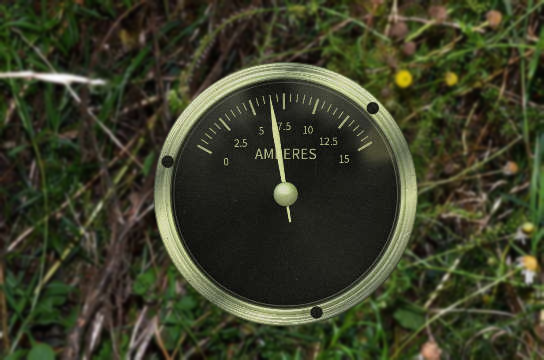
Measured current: 6.5 A
